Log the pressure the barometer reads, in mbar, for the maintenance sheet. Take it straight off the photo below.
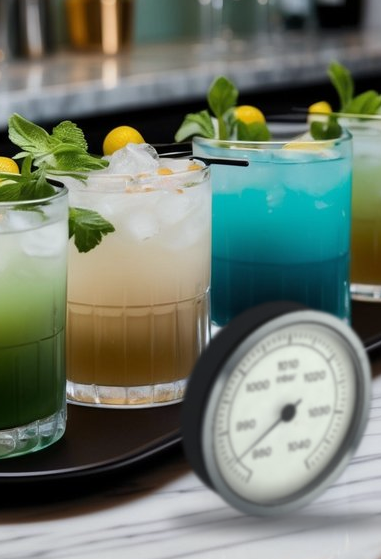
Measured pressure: 985 mbar
